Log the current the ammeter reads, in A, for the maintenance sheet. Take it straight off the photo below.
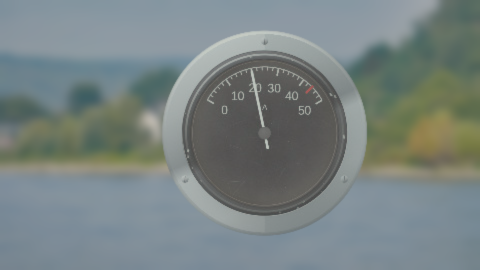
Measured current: 20 A
